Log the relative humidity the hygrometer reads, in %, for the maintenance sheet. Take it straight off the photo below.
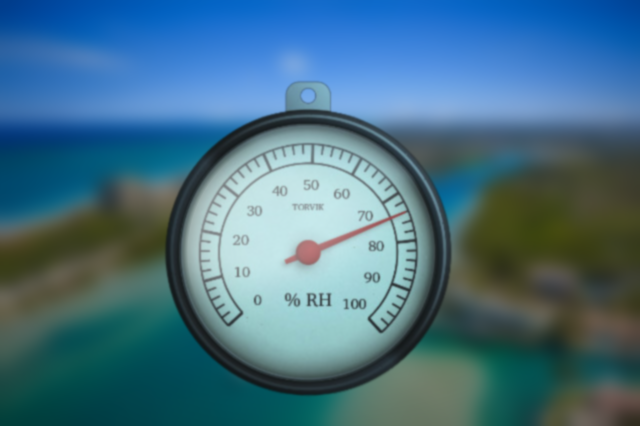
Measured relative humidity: 74 %
